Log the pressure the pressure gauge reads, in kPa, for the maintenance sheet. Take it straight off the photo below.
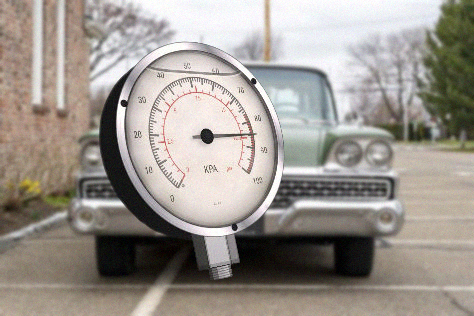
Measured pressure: 85 kPa
